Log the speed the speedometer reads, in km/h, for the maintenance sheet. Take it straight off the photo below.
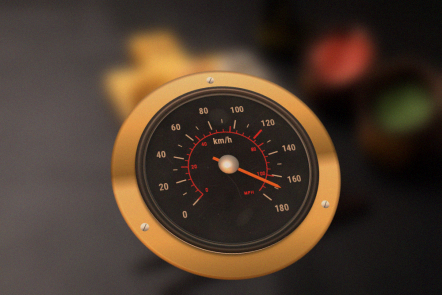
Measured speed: 170 km/h
